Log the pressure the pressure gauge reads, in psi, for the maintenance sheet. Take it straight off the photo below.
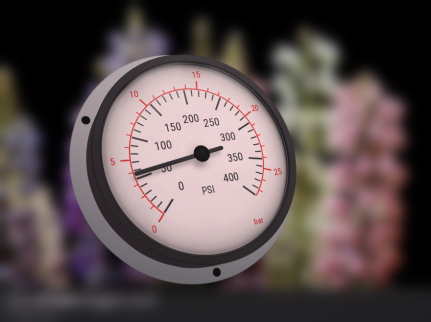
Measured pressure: 55 psi
